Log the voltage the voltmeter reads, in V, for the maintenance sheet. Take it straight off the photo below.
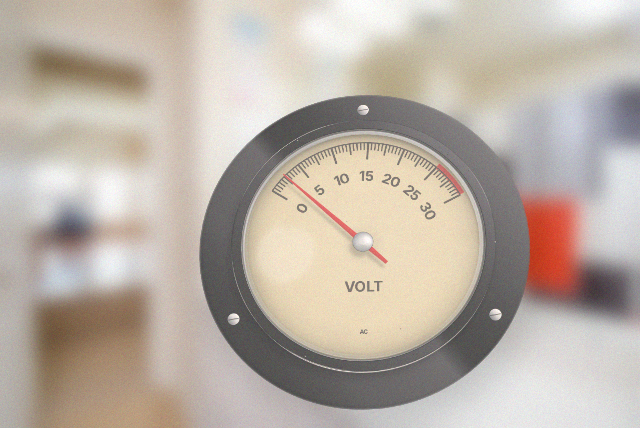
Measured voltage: 2.5 V
